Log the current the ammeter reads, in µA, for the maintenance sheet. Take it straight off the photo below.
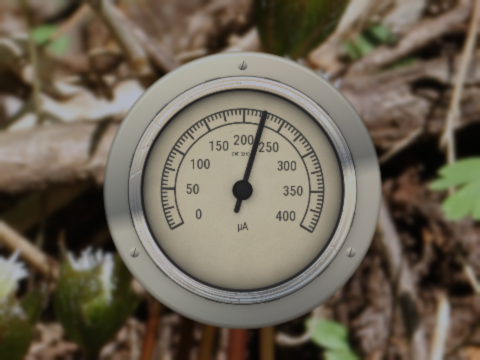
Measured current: 225 µA
